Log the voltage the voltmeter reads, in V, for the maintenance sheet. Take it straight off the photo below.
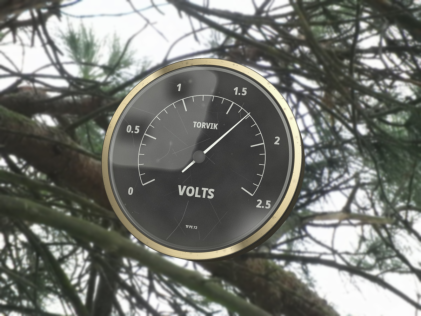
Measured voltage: 1.7 V
